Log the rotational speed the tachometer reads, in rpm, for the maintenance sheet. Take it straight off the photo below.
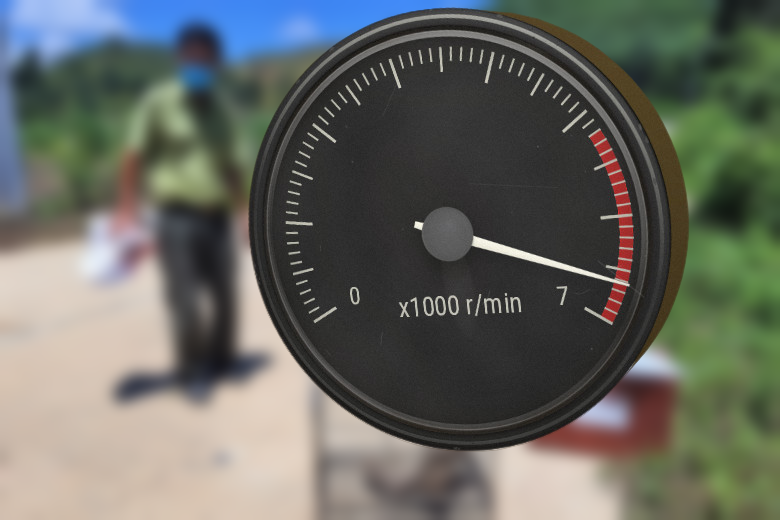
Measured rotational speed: 6600 rpm
